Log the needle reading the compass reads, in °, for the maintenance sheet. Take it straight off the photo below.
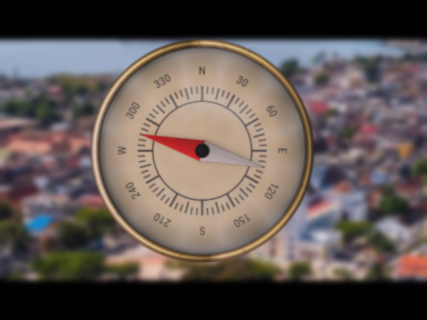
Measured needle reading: 285 °
